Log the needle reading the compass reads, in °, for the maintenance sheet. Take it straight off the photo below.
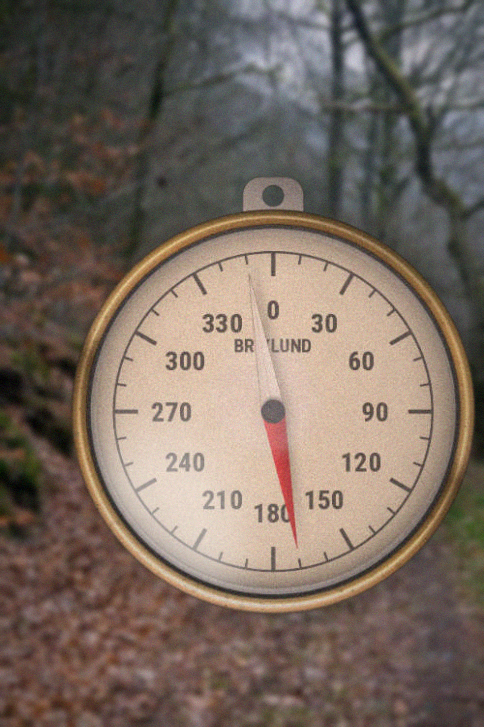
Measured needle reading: 170 °
